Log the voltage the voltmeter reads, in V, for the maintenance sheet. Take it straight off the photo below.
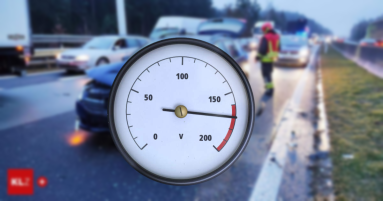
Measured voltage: 170 V
